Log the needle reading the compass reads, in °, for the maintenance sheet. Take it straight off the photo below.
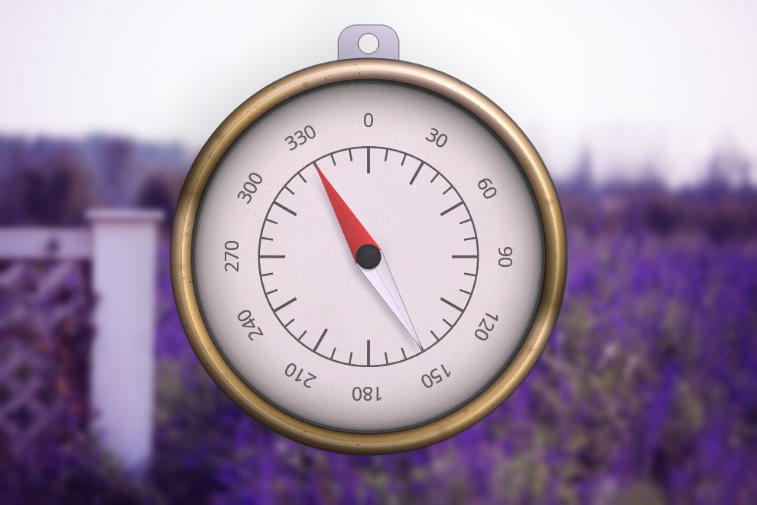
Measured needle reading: 330 °
